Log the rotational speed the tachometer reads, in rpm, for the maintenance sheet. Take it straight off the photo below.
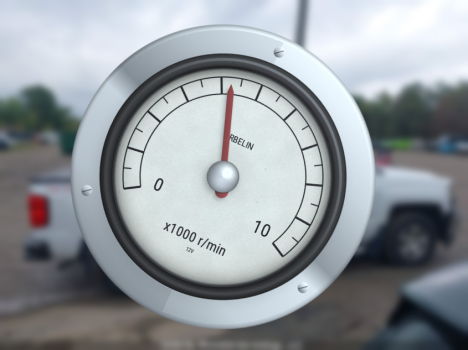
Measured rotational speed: 4250 rpm
